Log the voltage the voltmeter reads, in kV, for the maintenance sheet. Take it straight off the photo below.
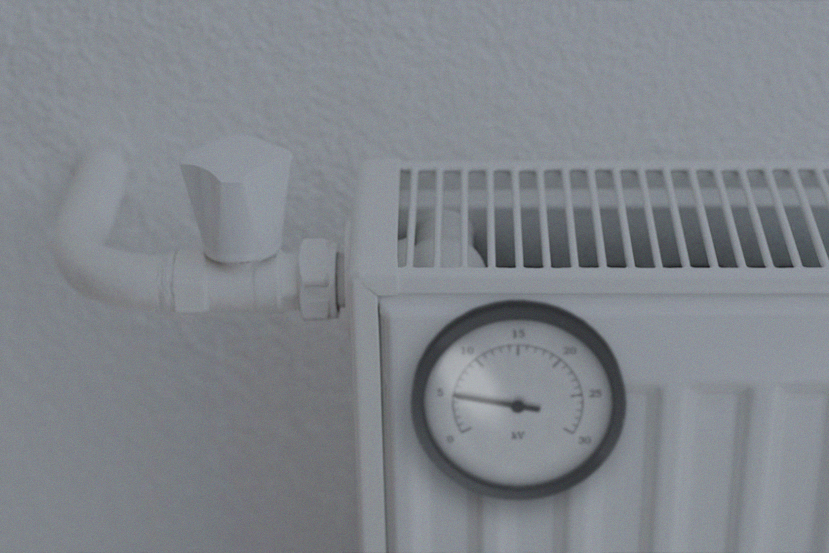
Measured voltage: 5 kV
